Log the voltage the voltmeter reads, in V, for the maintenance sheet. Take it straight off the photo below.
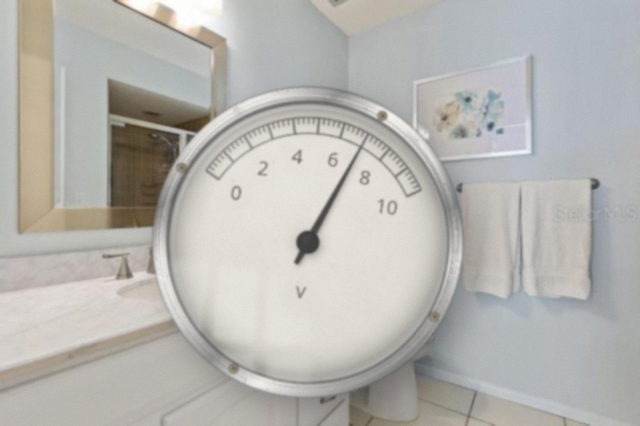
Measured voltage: 7 V
